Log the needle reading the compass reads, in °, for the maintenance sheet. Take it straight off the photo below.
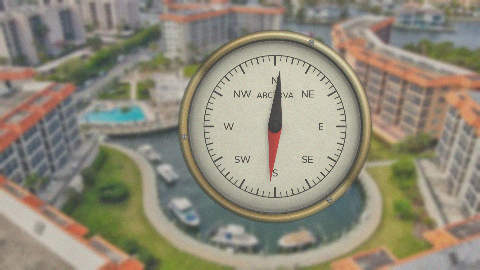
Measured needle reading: 185 °
